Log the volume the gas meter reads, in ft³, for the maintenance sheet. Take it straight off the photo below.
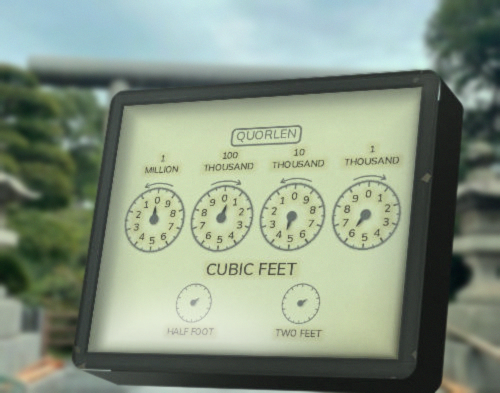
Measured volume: 4600 ft³
